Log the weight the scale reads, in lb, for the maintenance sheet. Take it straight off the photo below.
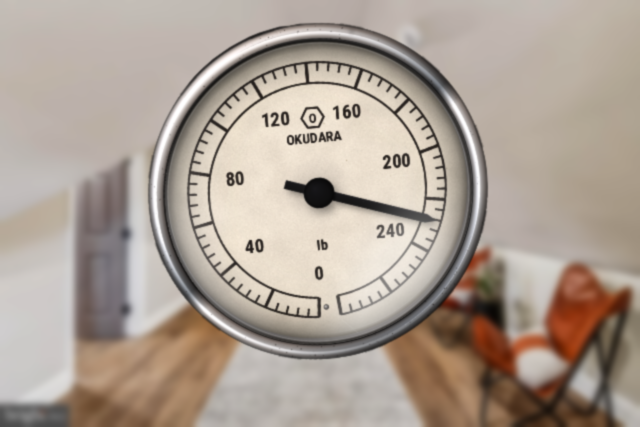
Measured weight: 228 lb
